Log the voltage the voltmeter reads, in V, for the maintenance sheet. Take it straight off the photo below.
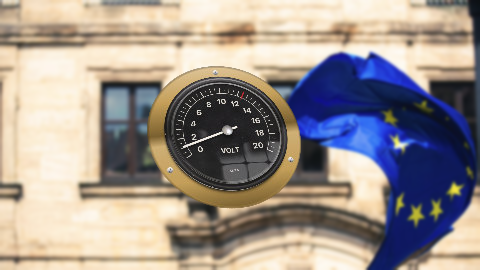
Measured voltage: 1 V
